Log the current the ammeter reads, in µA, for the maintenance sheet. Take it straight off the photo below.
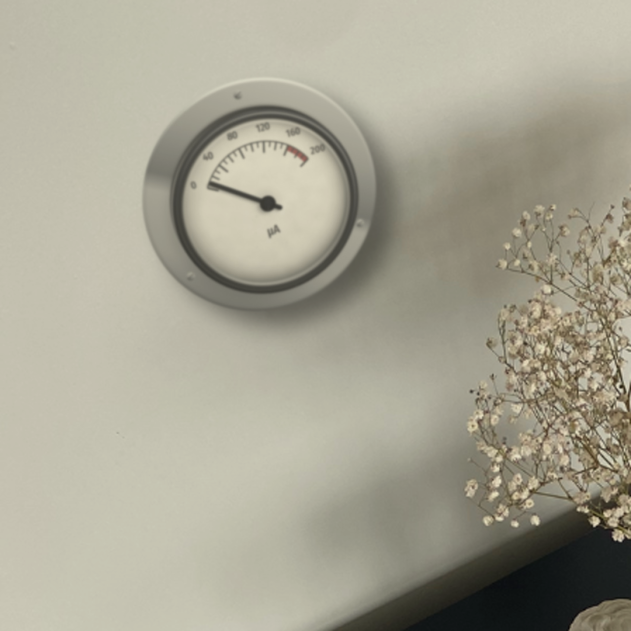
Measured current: 10 µA
